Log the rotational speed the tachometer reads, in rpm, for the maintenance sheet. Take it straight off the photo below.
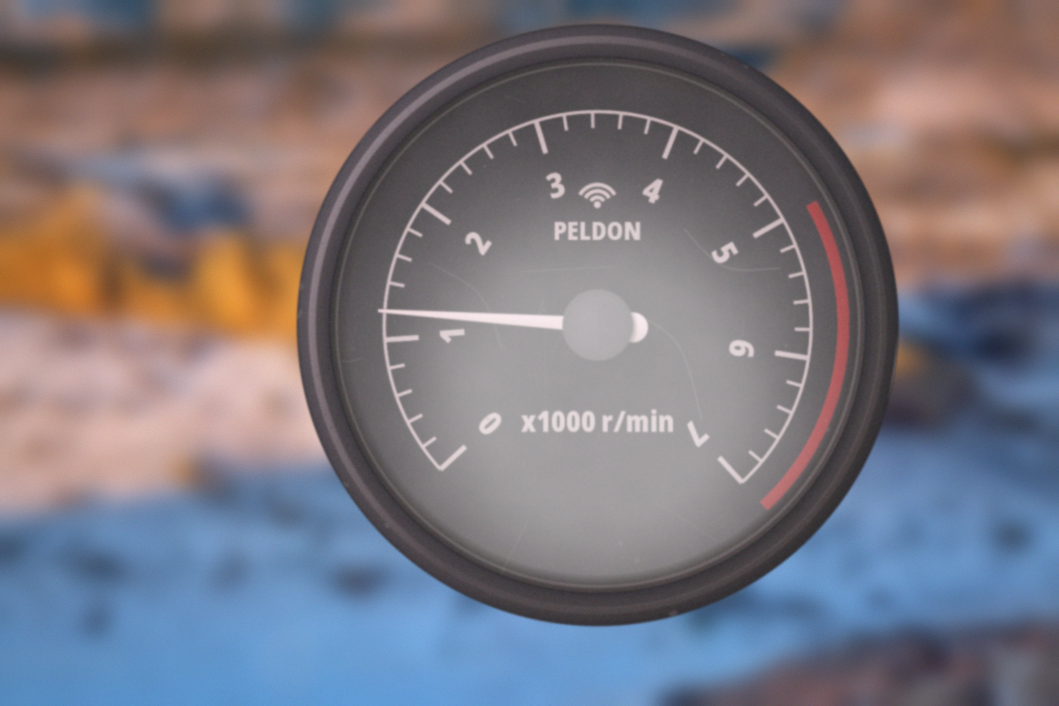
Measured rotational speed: 1200 rpm
